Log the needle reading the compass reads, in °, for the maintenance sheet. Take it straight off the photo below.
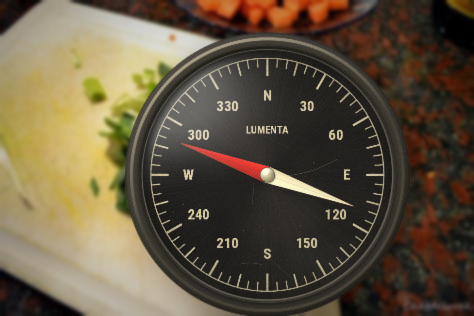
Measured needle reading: 290 °
